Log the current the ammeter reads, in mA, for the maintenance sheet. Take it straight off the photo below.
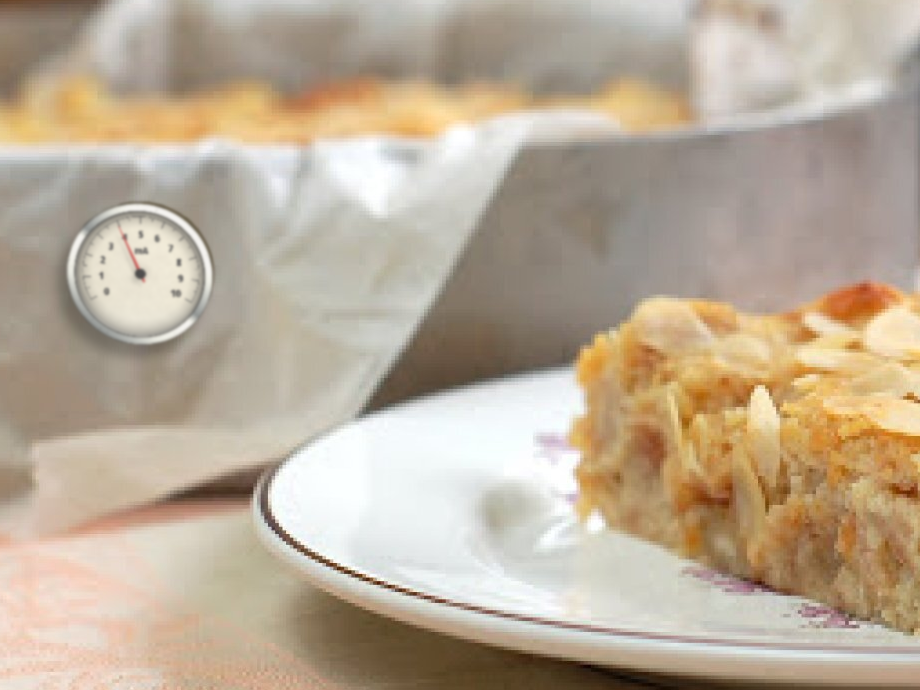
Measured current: 4 mA
